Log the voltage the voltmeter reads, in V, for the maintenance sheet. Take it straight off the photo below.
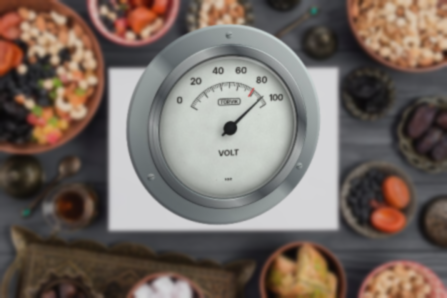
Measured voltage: 90 V
